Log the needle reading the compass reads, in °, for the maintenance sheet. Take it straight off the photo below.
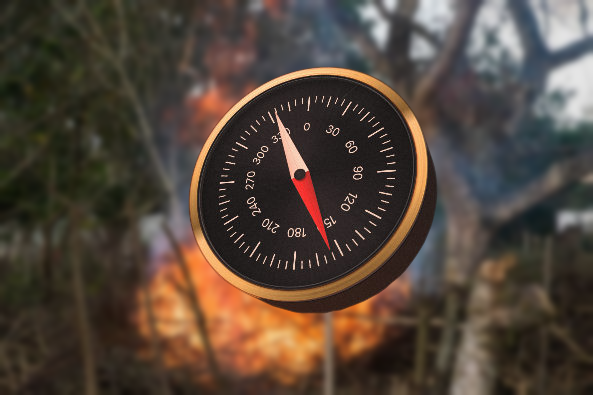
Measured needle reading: 155 °
